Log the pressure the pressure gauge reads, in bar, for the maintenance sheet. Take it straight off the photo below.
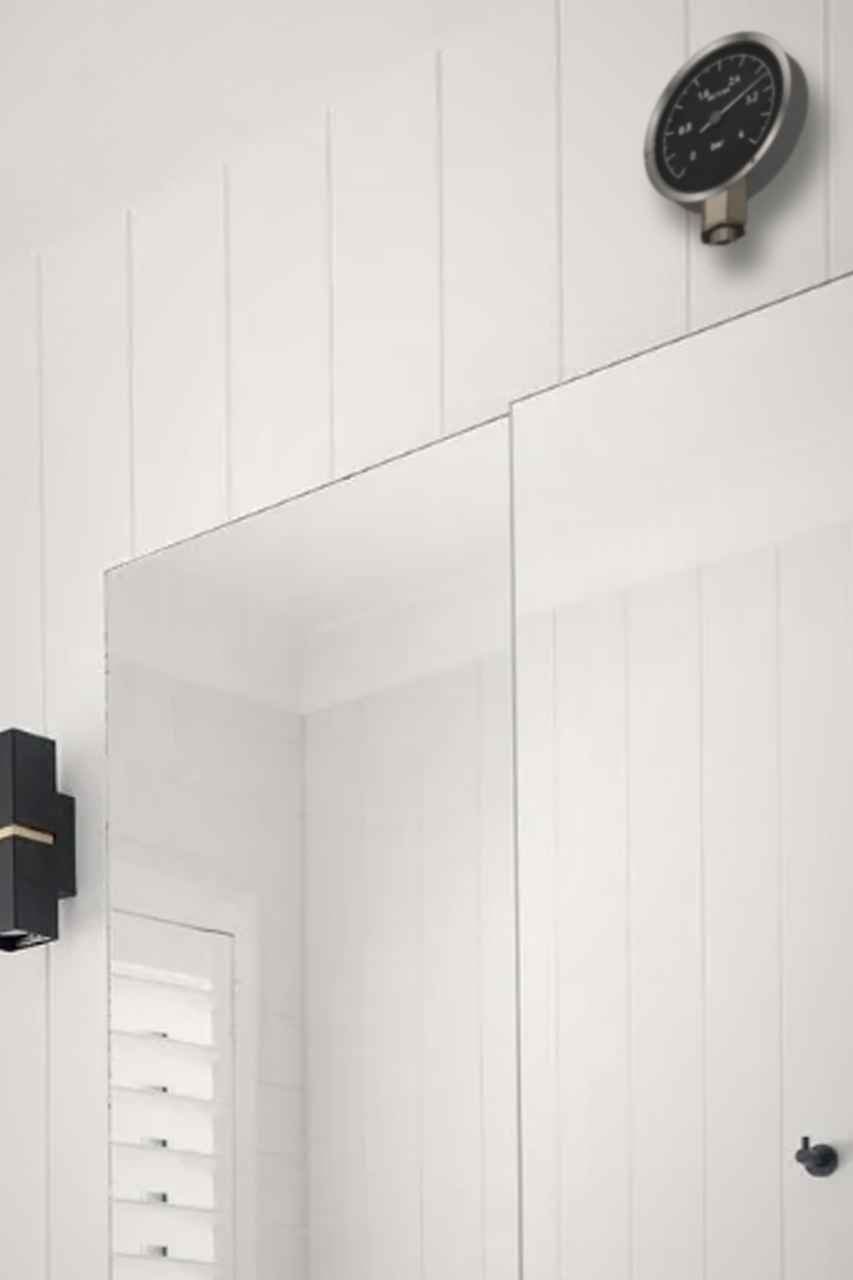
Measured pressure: 3 bar
